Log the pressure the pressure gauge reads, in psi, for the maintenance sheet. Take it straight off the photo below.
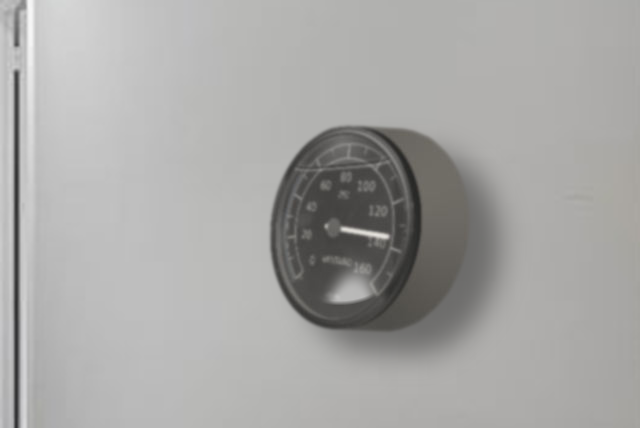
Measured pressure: 135 psi
